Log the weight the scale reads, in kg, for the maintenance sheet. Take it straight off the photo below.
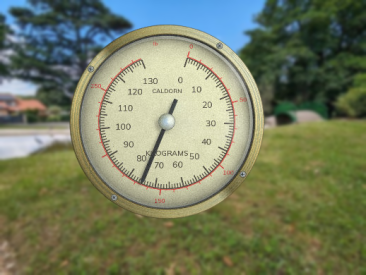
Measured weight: 75 kg
